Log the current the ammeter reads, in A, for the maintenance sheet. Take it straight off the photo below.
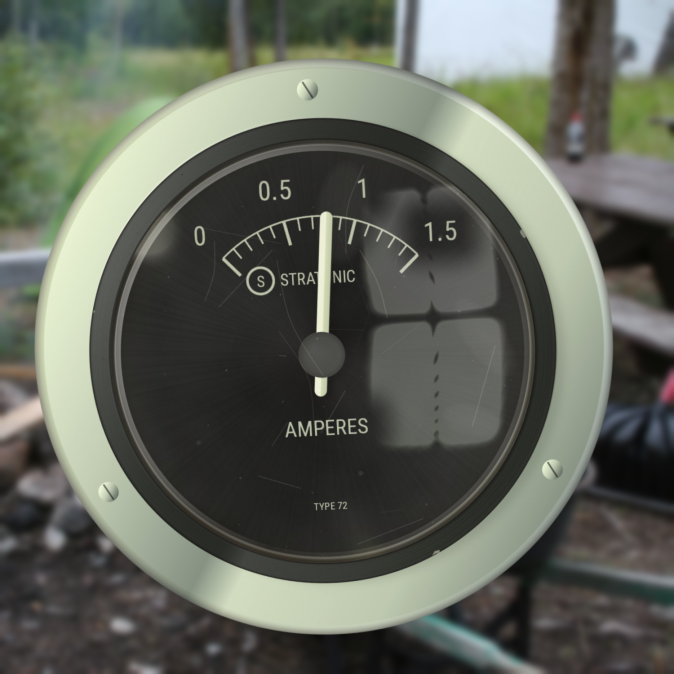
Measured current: 0.8 A
